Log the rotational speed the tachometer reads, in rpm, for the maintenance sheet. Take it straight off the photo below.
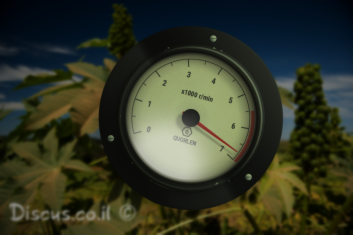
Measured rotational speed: 6750 rpm
